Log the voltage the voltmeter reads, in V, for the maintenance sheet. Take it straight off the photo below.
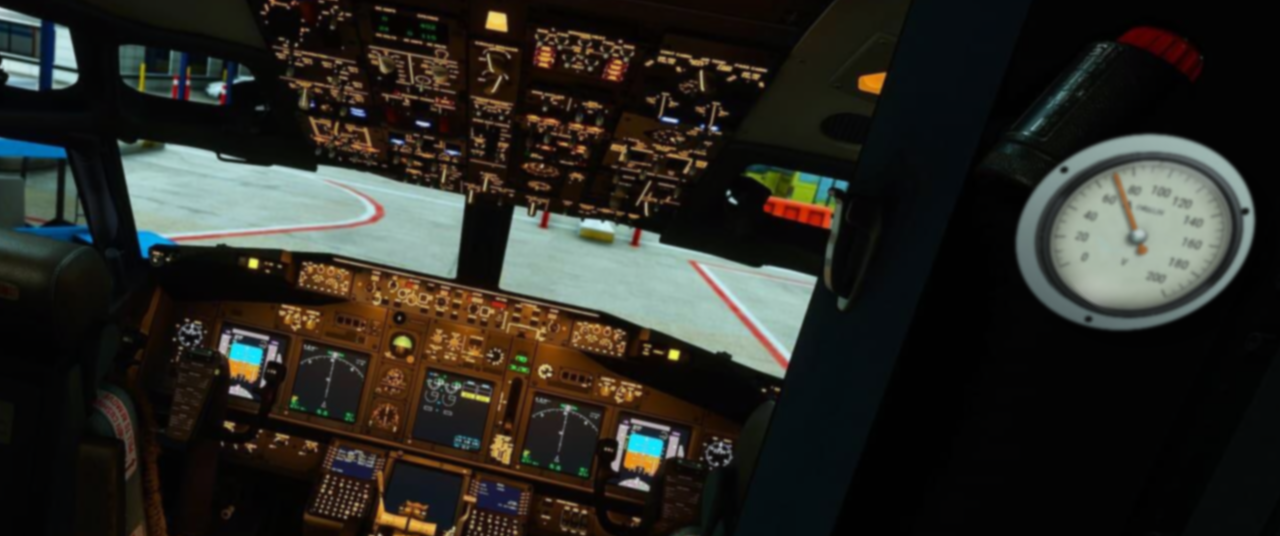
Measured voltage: 70 V
